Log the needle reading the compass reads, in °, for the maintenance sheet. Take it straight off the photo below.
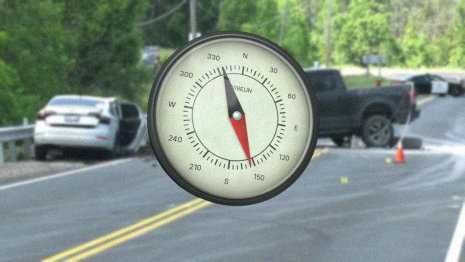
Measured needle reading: 155 °
